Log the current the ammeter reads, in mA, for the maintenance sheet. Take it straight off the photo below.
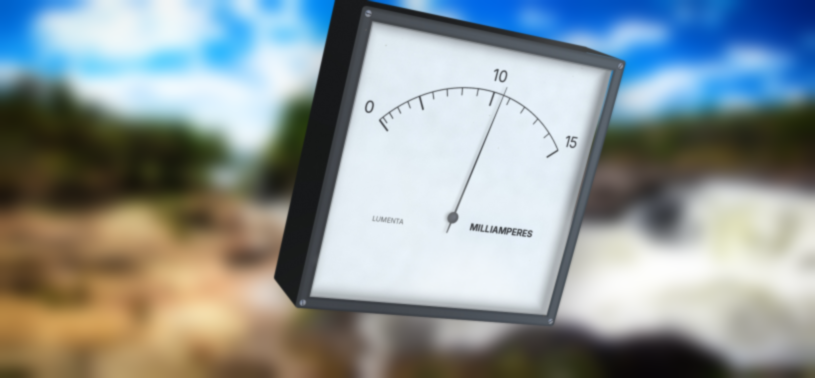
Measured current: 10.5 mA
